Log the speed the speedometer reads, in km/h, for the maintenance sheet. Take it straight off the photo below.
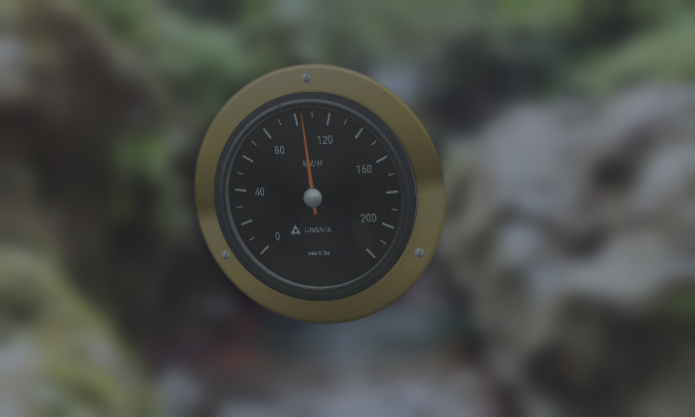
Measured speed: 105 km/h
